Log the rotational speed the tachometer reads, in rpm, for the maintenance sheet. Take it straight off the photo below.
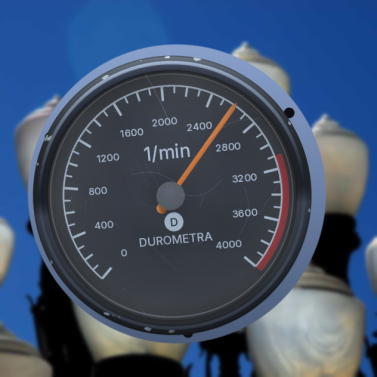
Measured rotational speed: 2600 rpm
